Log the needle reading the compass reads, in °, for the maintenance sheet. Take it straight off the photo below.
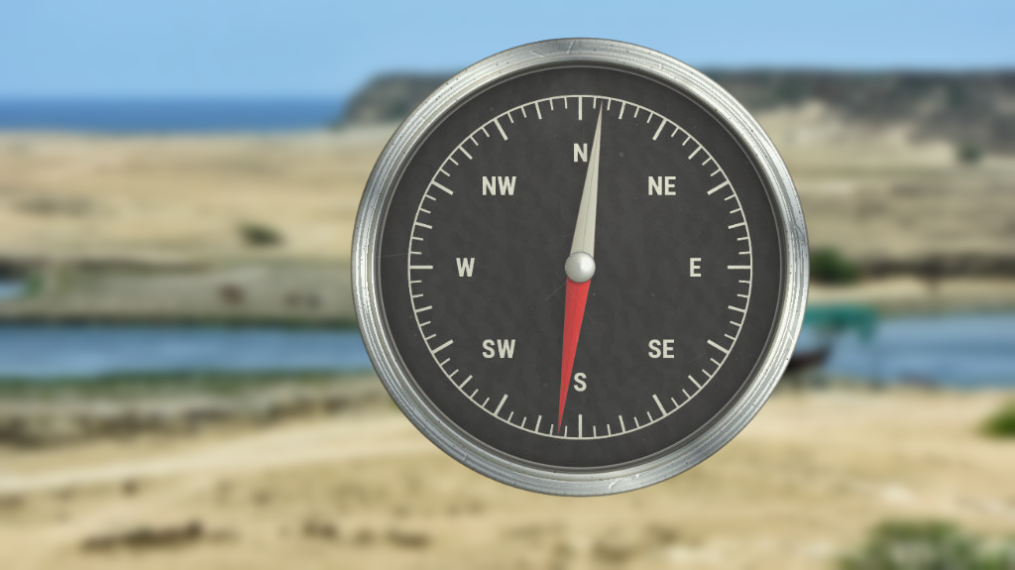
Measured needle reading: 187.5 °
